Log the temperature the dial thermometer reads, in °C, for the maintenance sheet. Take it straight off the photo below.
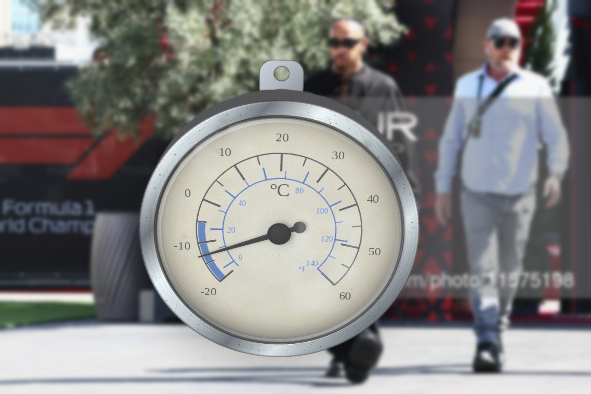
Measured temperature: -12.5 °C
